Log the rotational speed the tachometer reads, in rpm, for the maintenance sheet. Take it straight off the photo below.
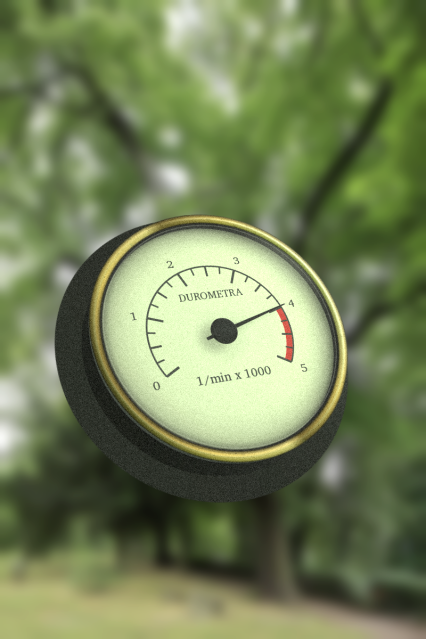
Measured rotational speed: 4000 rpm
